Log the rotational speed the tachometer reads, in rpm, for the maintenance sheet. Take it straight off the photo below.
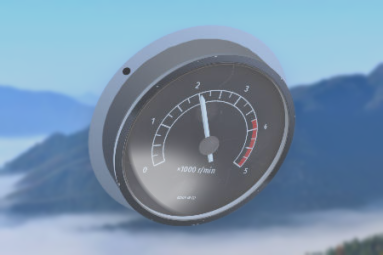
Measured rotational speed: 2000 rpm
